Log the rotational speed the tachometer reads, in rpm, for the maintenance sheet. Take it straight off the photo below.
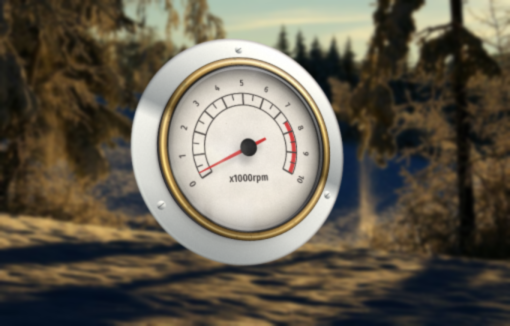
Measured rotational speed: 250 rpm
